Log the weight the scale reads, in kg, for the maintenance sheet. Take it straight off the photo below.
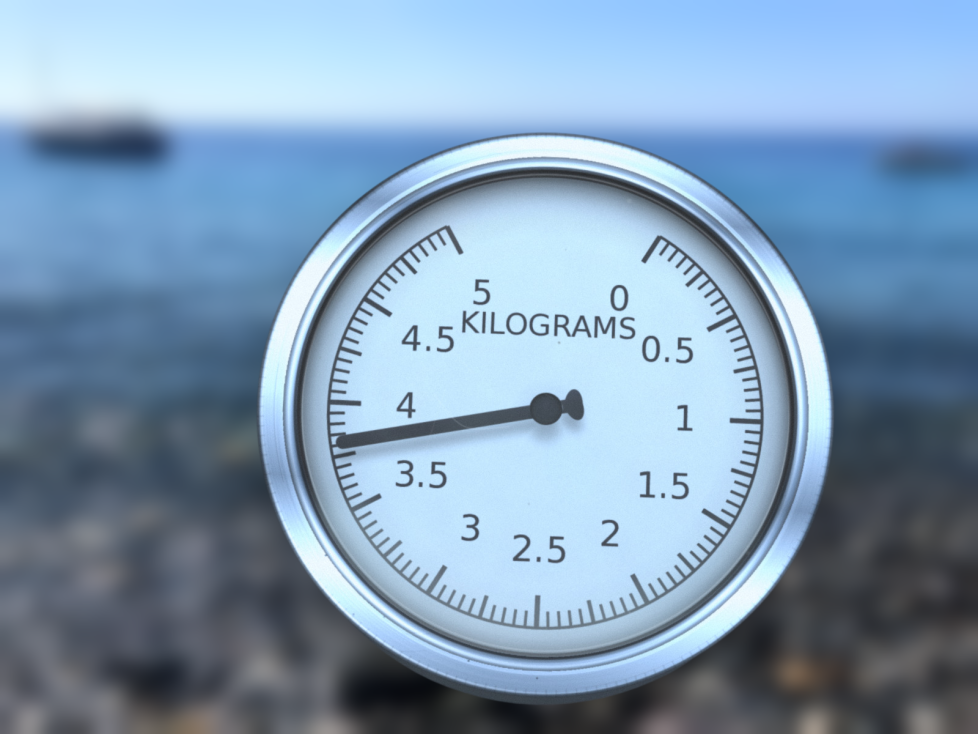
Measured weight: 3.8 kg
